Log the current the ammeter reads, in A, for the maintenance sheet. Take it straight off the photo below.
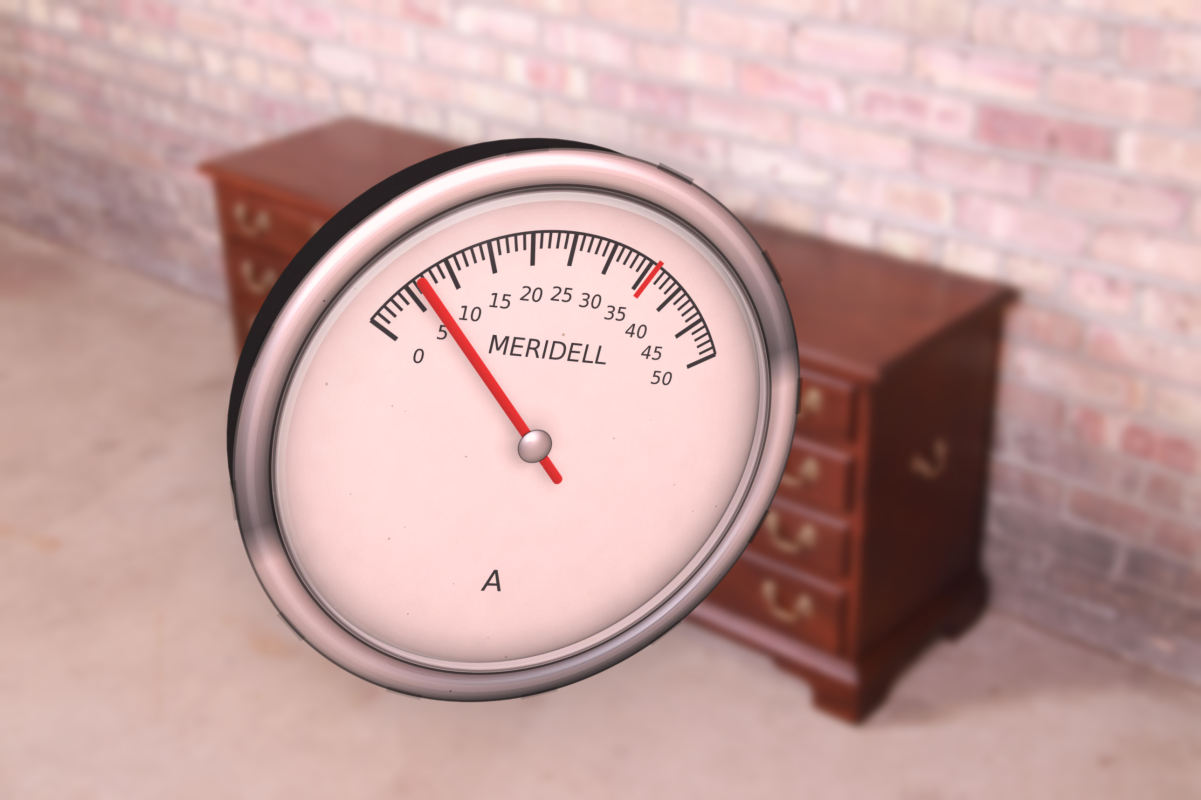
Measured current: 6.5 A
